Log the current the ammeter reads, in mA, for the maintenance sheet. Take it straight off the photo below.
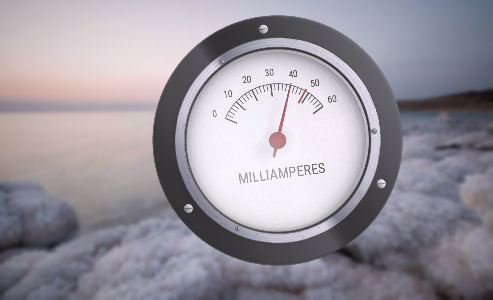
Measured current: 40 mA
